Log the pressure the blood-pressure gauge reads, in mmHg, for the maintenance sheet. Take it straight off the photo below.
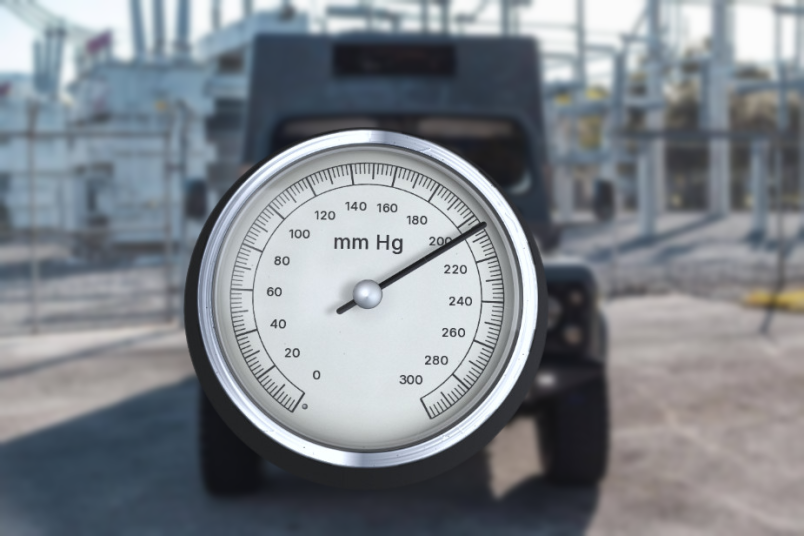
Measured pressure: 206 mmHg
